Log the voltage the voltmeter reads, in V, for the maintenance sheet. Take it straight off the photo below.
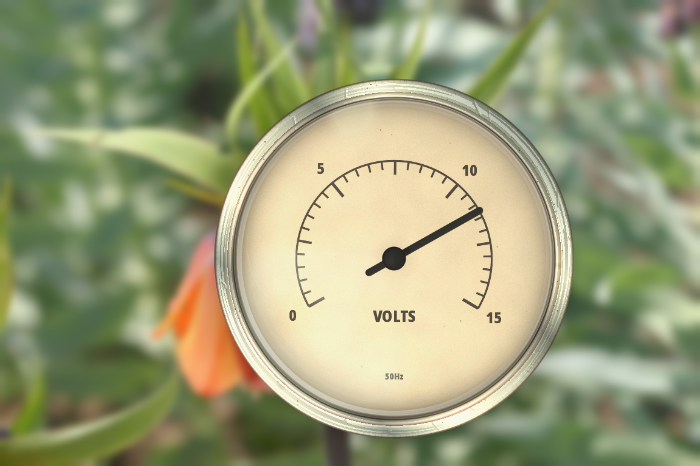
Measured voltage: 11.25 V
